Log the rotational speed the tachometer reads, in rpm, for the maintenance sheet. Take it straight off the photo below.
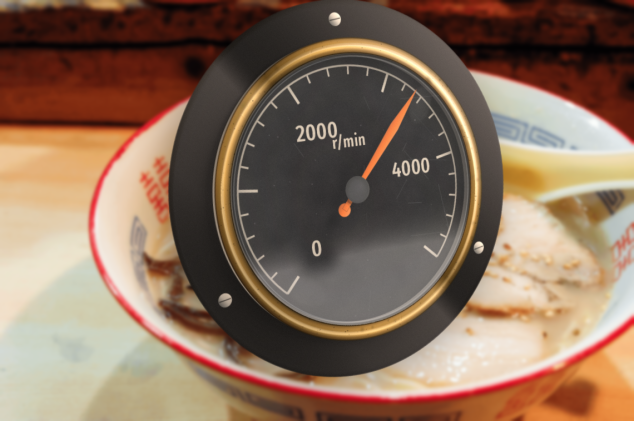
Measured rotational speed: 3300 rpm
